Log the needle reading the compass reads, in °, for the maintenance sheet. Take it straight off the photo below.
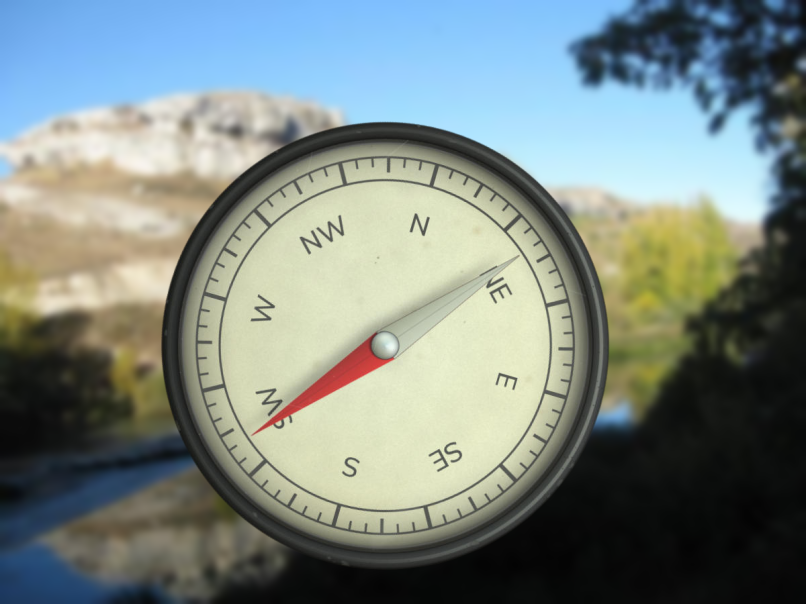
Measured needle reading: 220 °
